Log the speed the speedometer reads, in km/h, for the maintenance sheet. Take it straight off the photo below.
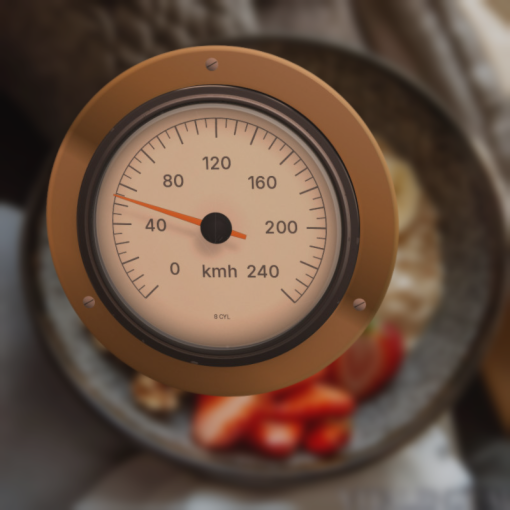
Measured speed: 55 km/h
